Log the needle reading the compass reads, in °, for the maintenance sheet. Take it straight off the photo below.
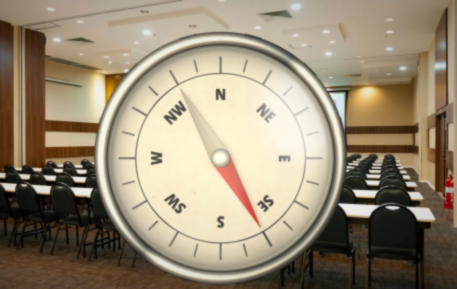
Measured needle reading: 150 °
